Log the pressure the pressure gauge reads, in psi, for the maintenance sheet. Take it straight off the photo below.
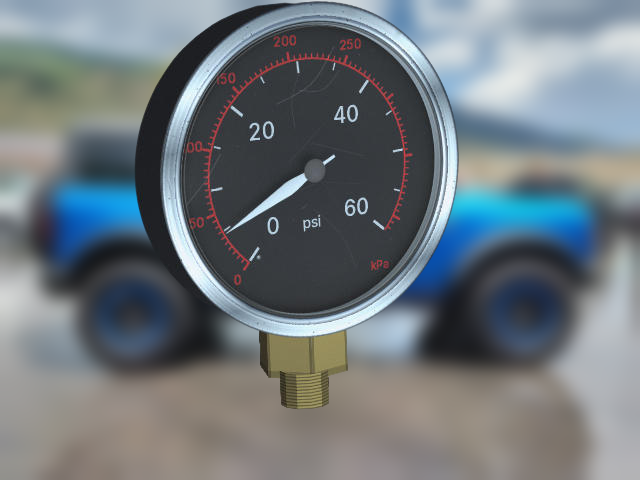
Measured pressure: 5 psi
